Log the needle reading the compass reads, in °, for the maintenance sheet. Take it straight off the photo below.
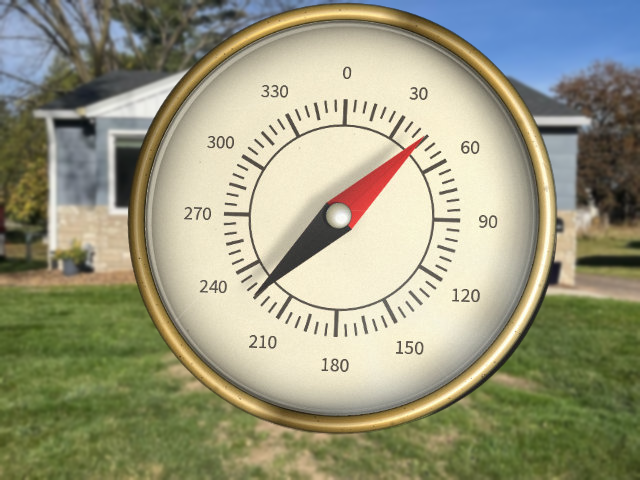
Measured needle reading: 45 °
